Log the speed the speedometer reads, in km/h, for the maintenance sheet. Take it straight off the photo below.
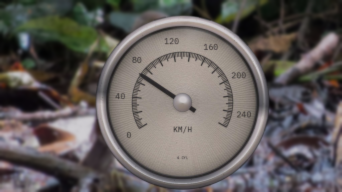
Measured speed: 70 km/h
